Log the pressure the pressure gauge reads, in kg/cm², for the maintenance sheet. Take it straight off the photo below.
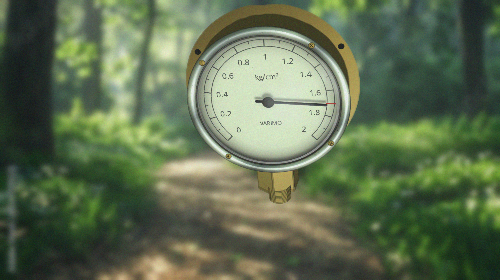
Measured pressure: 1.7 kg/cm²
